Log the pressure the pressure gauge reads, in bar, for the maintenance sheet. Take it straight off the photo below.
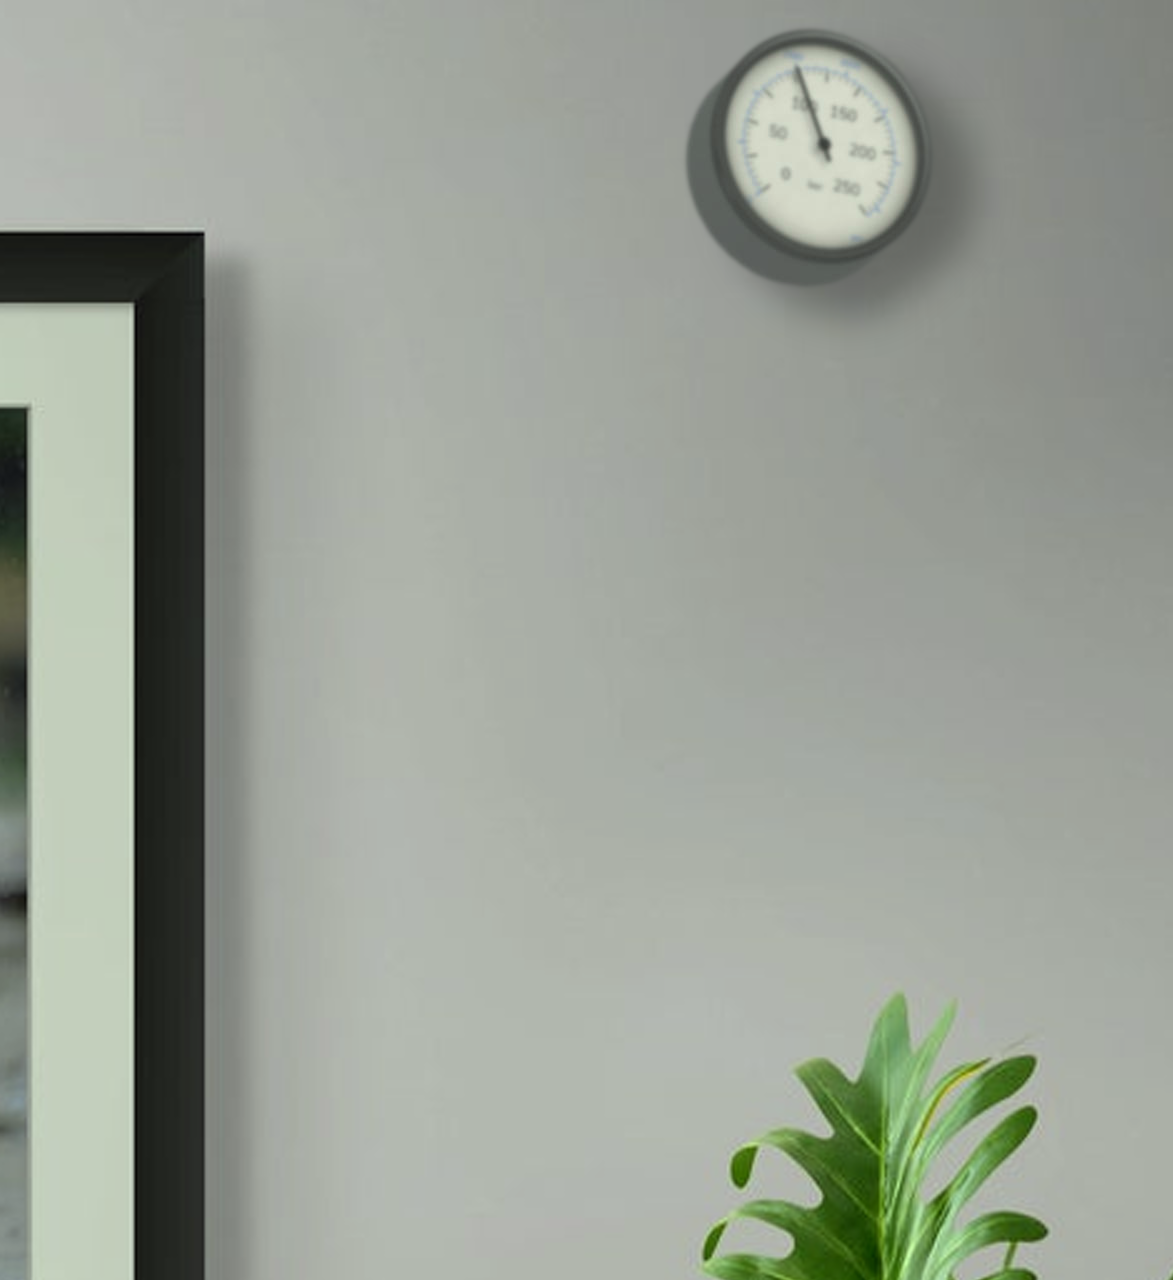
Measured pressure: 100 bar
